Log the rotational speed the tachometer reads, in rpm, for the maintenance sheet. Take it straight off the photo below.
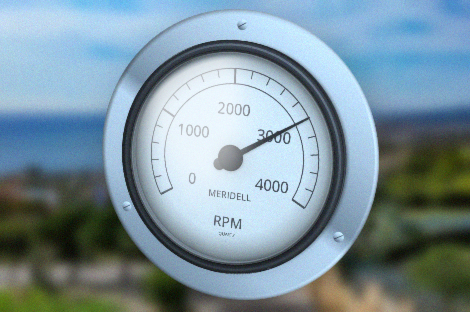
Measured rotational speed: 3000 rpm
